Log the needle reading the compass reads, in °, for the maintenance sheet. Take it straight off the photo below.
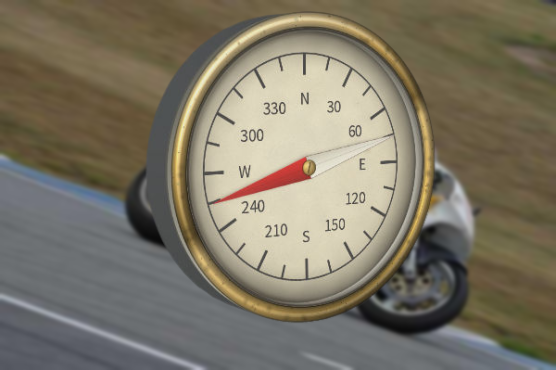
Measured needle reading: 255 °
